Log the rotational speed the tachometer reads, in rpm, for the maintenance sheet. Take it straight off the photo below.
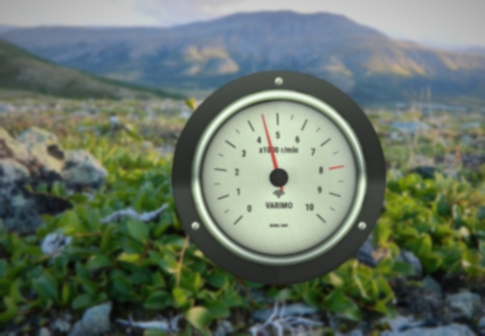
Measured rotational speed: 4500 rpm
